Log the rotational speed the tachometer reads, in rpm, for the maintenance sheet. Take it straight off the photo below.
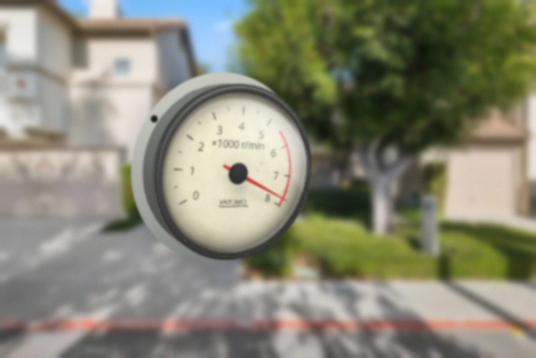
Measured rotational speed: 7750 rpm
